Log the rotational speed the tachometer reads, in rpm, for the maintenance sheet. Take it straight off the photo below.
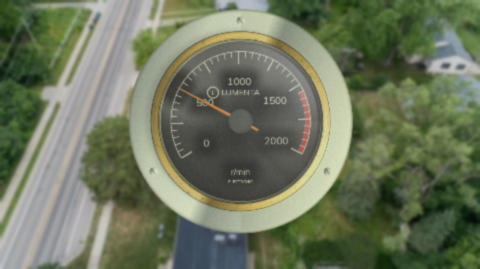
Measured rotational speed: 500 rpm
